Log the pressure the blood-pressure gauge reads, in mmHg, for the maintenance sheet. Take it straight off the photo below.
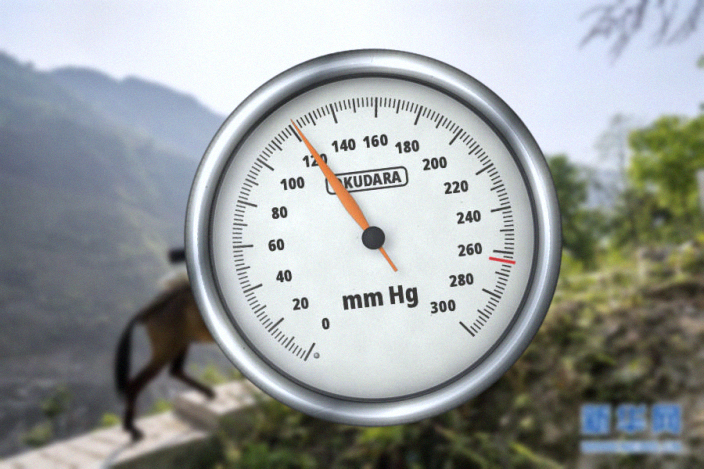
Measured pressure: 122 mmHg
